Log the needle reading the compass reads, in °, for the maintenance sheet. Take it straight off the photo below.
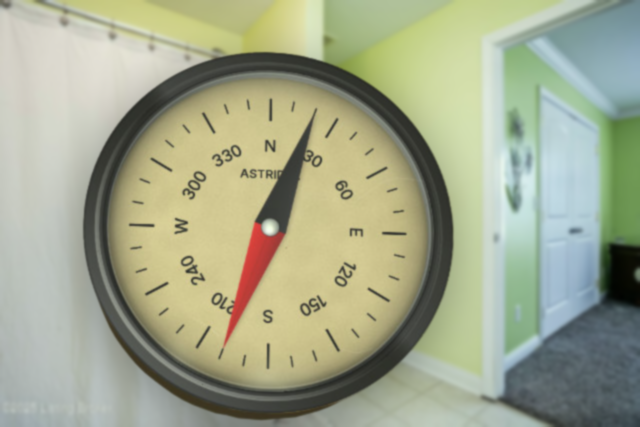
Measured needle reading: 200 °
